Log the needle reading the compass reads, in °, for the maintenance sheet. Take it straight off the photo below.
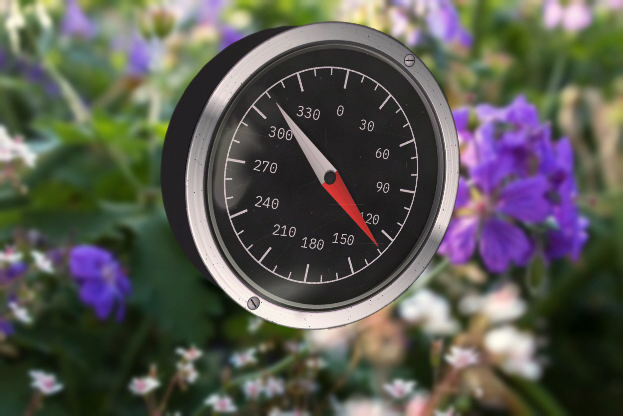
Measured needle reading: 130 °
